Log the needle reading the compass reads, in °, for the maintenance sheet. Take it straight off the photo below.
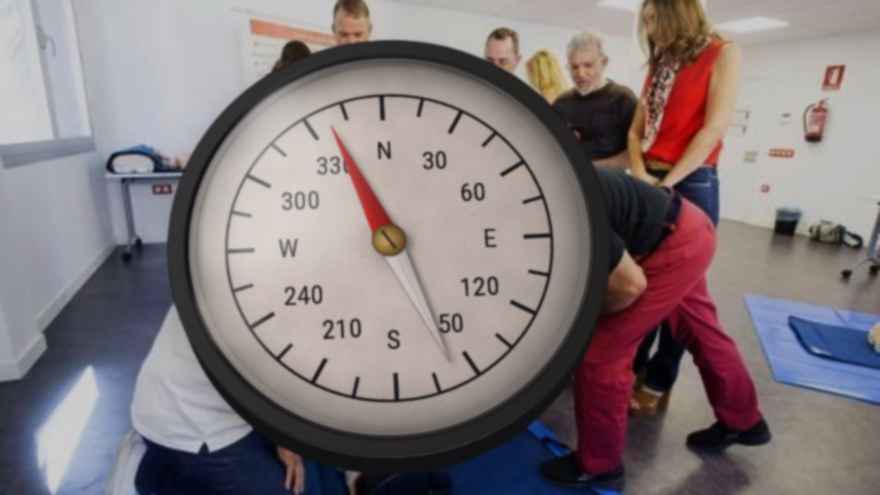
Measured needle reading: 337.5 °
